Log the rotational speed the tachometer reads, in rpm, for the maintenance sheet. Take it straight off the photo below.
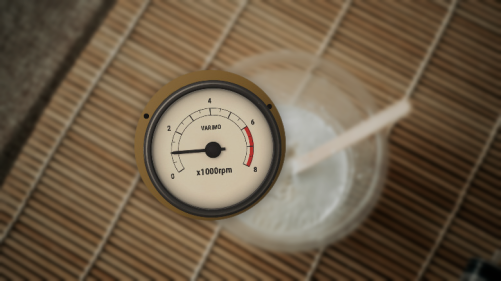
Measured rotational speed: 1000 rpm
